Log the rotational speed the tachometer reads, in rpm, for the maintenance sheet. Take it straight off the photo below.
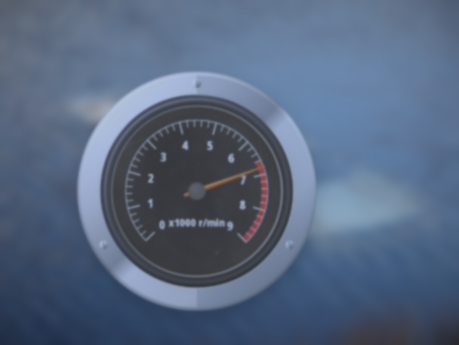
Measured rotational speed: 6800 rpm
